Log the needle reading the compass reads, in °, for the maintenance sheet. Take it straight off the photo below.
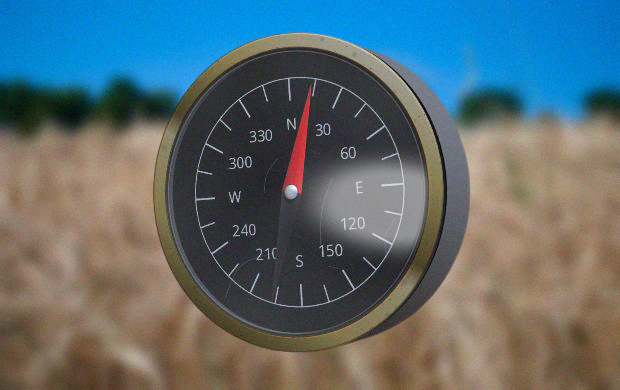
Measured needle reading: 15 °
